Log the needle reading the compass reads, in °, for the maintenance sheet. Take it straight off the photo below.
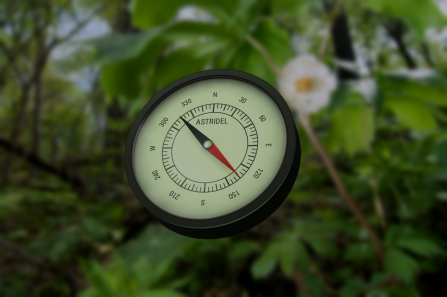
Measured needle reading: 135 °
